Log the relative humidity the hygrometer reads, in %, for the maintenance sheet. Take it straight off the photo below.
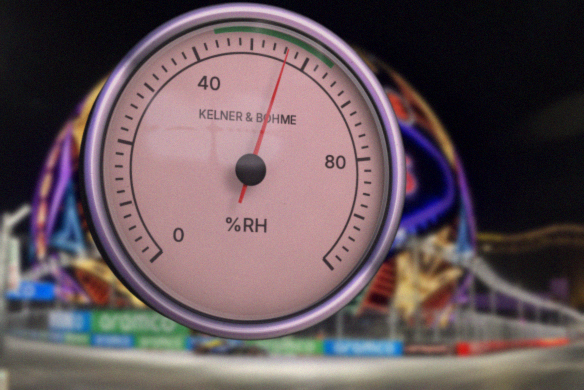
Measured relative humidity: 56 %
